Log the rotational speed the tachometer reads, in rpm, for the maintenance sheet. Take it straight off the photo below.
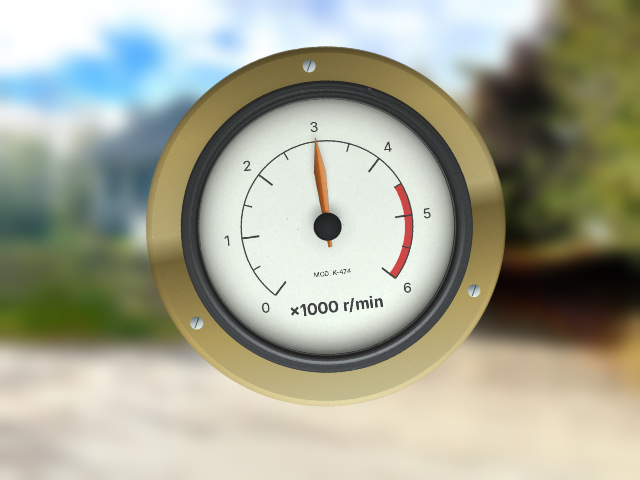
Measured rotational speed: 3000 rpm
